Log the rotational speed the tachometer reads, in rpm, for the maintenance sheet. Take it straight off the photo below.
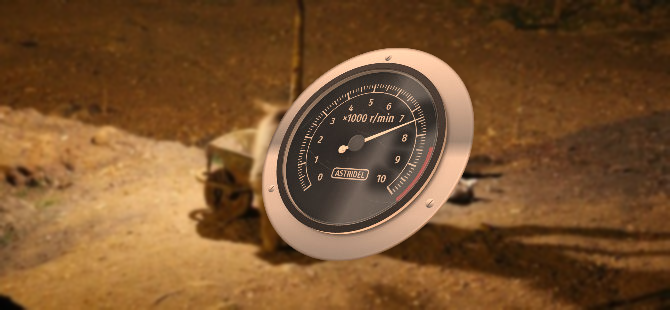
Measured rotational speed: 7500 rpm
